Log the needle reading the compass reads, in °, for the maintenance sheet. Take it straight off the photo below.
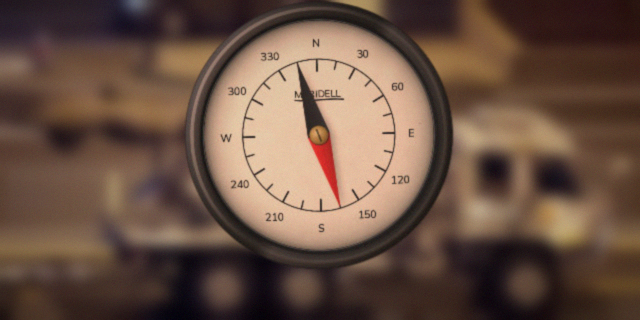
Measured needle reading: 165 °
